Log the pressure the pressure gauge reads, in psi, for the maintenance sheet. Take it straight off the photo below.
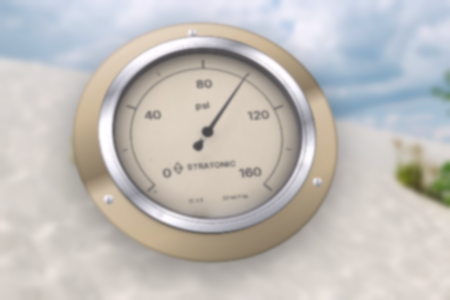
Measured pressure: 100 psi
